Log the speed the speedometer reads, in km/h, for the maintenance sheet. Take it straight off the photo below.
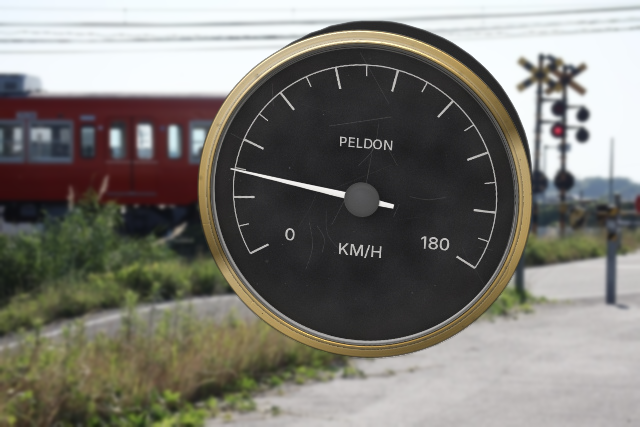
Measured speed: 30 km/h
